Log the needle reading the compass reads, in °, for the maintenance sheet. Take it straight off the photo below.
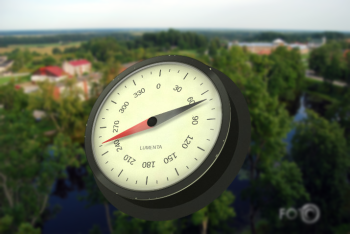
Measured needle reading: 250 °
